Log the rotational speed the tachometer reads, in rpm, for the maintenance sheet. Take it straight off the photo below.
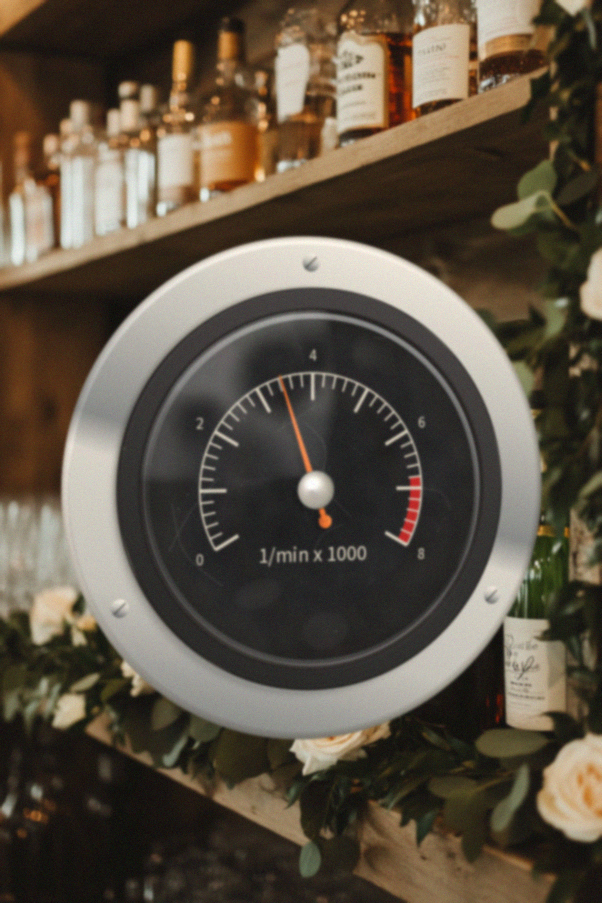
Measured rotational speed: 3400 rpm
